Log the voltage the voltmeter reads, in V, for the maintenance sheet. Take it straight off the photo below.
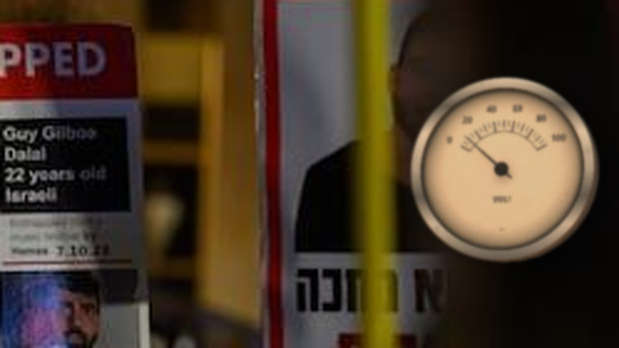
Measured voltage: 10 V
